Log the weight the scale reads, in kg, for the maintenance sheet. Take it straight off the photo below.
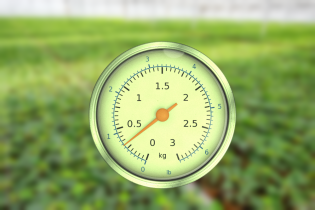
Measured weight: 0.3 kg
